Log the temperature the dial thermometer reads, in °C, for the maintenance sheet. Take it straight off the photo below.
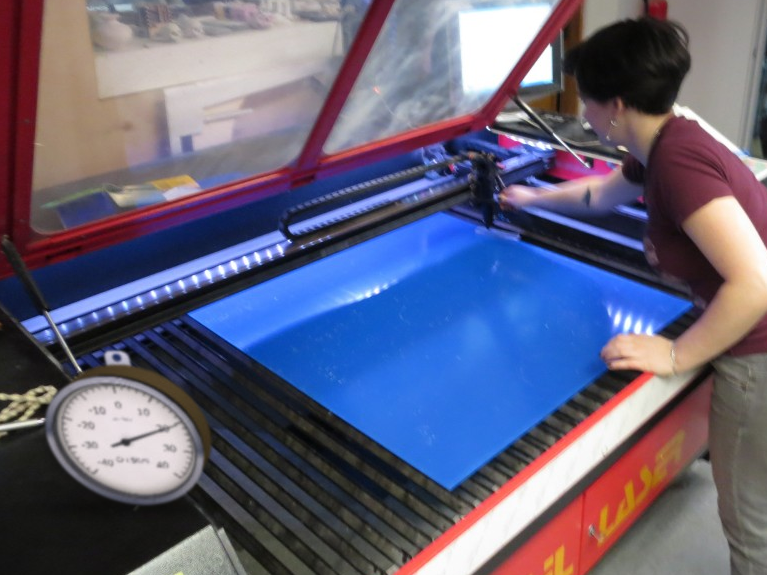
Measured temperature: 20 °C
